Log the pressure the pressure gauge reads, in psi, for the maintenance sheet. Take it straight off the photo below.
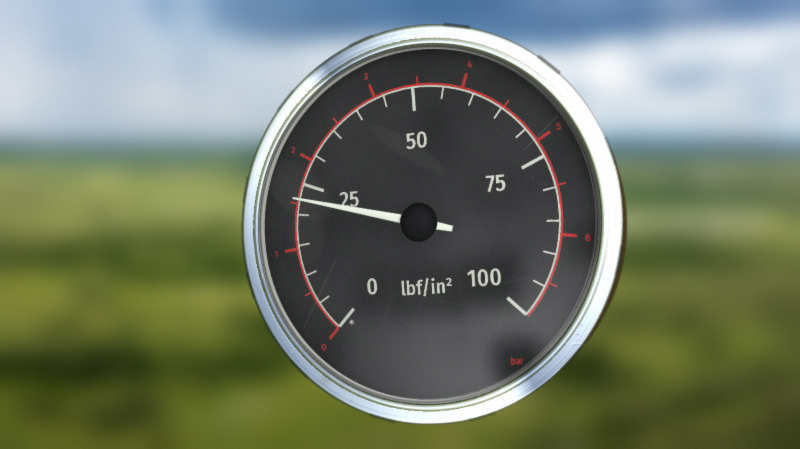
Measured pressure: 22.5 psi
